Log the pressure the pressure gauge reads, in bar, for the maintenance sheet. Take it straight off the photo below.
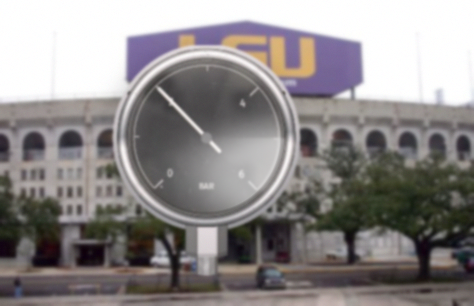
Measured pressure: 2 bar
